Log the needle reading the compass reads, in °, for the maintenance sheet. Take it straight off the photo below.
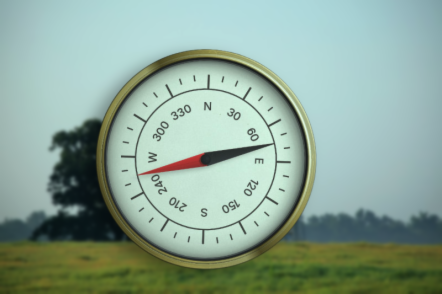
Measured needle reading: 255 °
